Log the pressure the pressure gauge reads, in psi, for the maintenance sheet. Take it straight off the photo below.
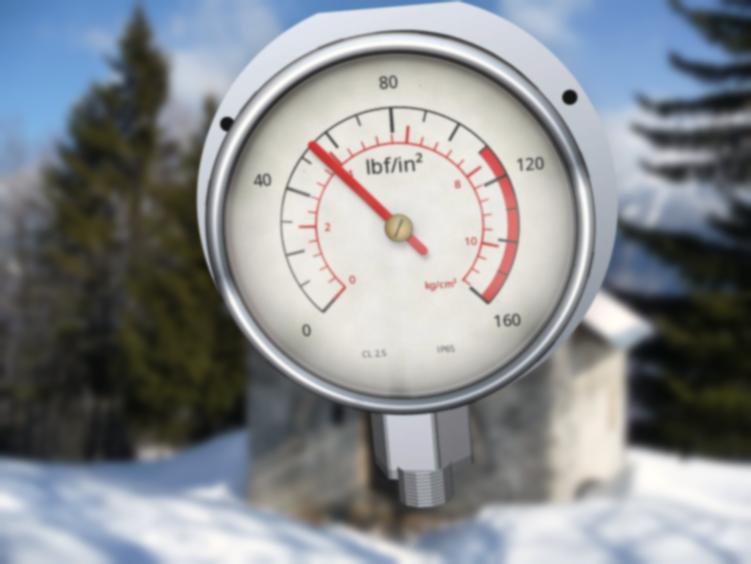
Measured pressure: 55 psi
